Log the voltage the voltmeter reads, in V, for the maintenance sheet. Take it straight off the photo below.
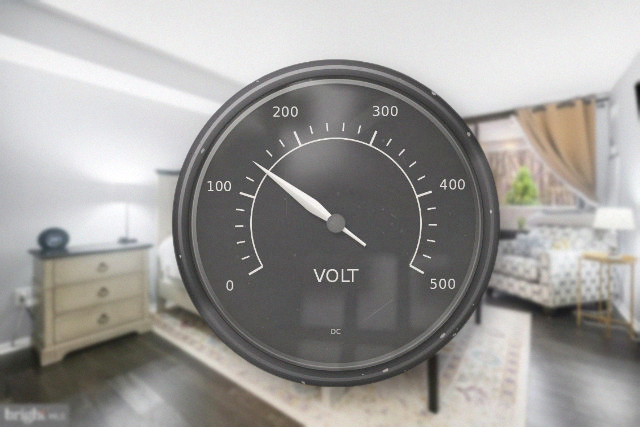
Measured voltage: 140 V
